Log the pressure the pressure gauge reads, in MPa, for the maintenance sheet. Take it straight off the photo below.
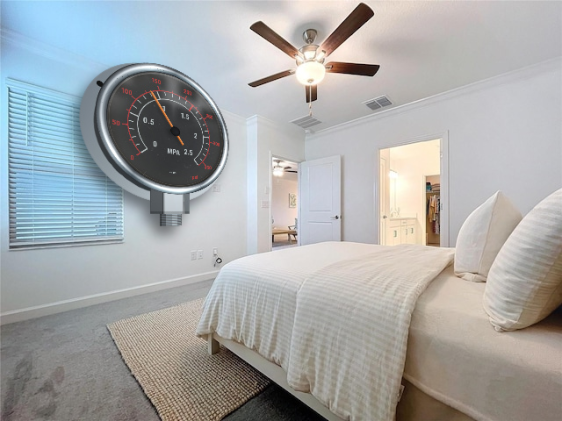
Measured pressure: 0.9 MPa
